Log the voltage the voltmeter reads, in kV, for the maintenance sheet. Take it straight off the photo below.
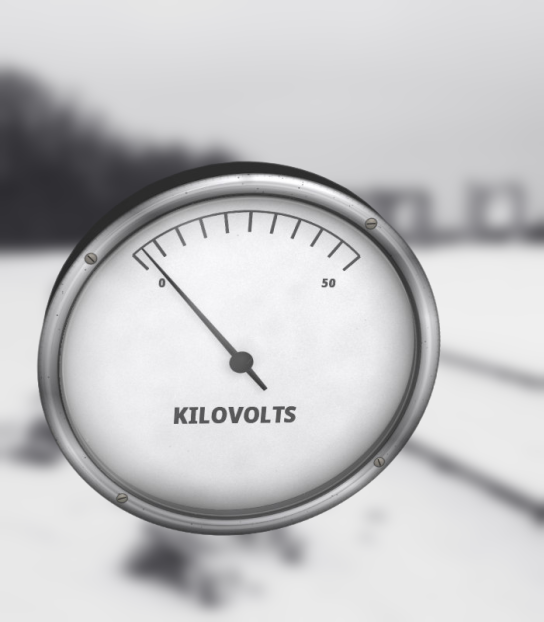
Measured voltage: 2.5 kV
